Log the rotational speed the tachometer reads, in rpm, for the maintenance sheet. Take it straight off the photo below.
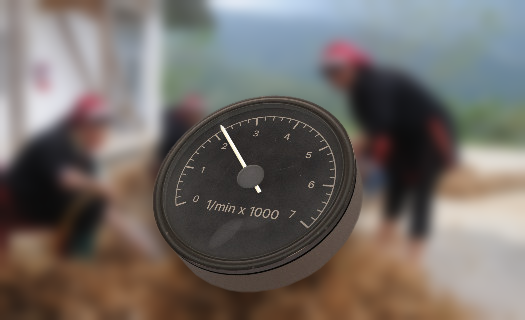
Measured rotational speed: 2200 rpm
